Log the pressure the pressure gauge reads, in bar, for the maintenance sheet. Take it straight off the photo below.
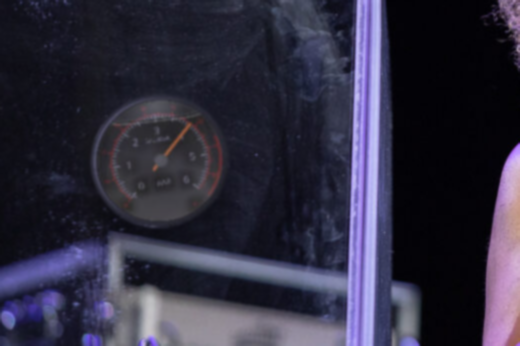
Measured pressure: 4 bar
